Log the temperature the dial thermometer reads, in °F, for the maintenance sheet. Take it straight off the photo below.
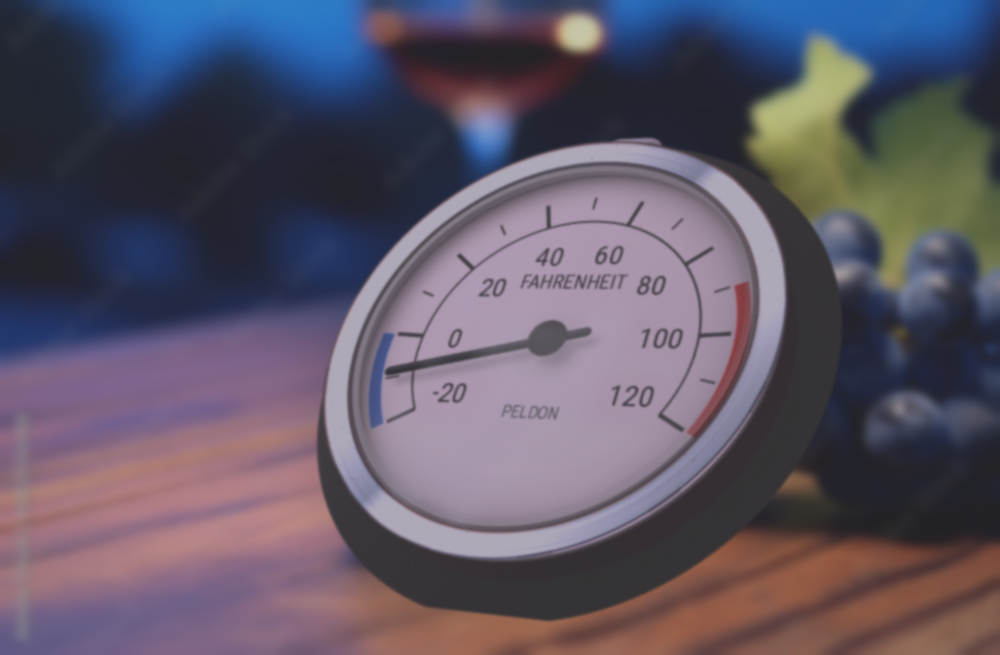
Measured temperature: -10 °F
